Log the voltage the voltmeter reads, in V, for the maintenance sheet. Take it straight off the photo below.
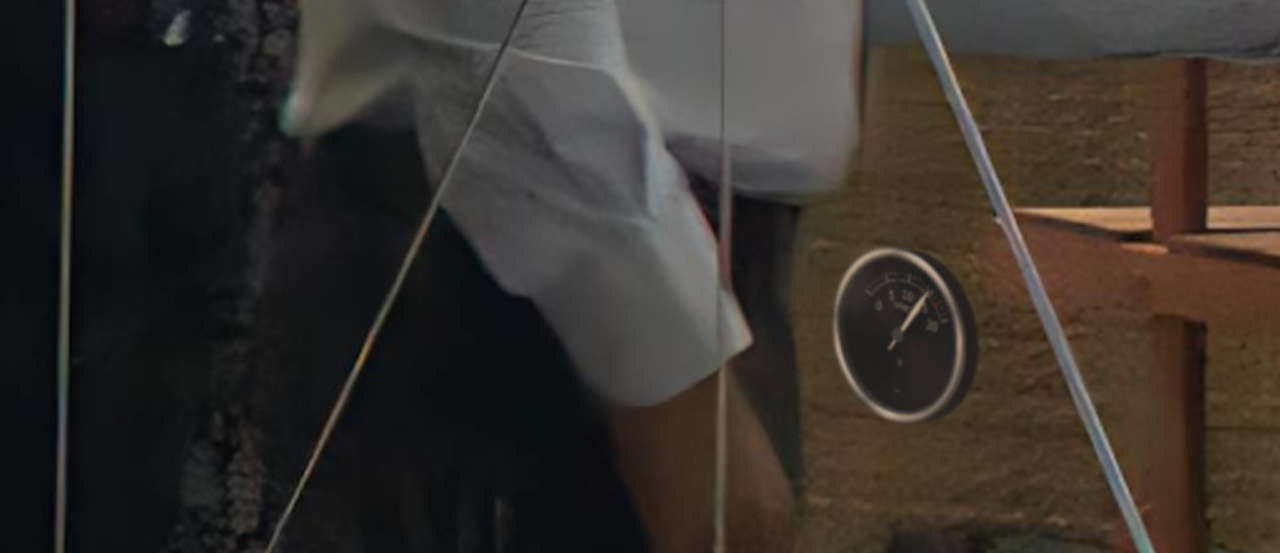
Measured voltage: 15 V
